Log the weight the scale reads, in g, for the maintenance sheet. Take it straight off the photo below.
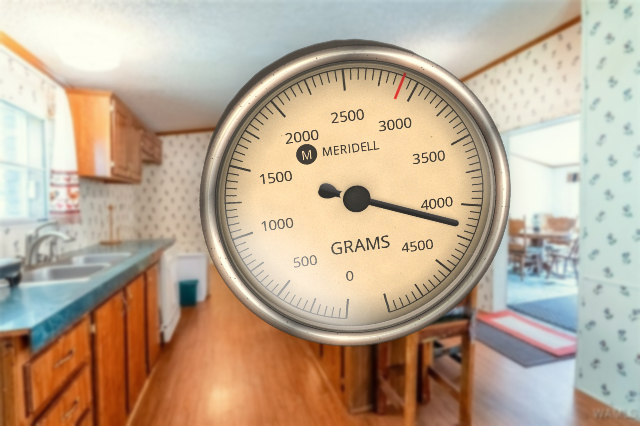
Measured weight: 4150 g
